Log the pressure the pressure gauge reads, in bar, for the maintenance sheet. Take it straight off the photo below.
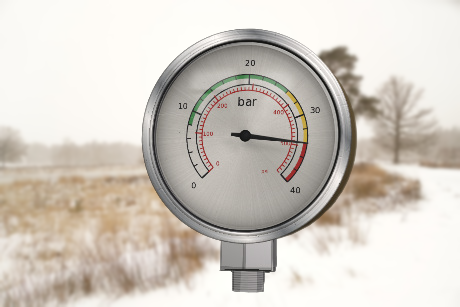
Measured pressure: 34 bar
